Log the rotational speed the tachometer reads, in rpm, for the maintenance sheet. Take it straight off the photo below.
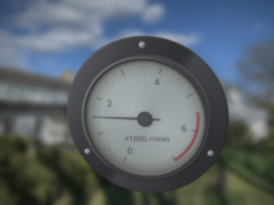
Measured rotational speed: 1500 rpm
